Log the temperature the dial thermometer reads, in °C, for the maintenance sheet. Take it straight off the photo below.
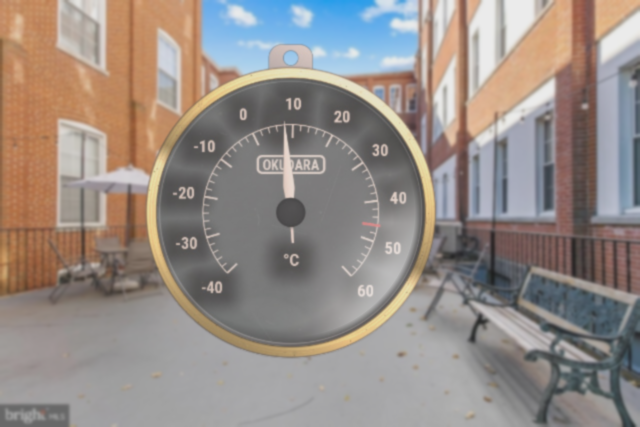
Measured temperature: 8 °C
